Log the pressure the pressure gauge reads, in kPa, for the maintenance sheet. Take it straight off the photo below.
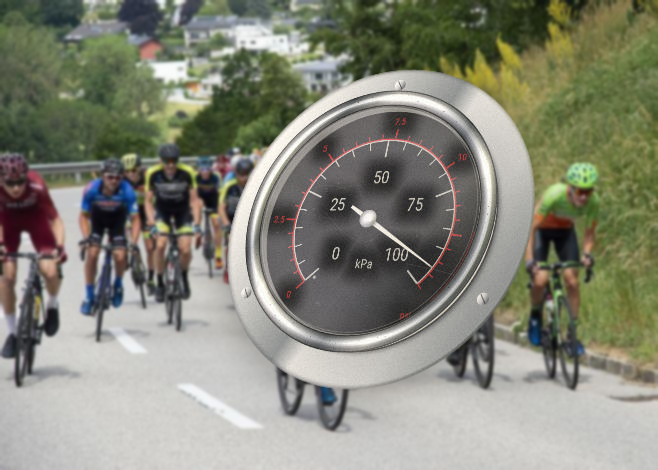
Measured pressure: 95 kPa
